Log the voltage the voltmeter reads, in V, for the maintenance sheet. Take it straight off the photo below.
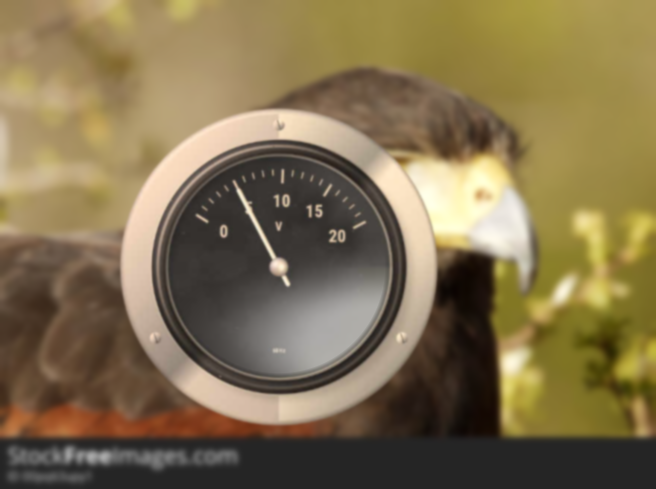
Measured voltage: 5 V
